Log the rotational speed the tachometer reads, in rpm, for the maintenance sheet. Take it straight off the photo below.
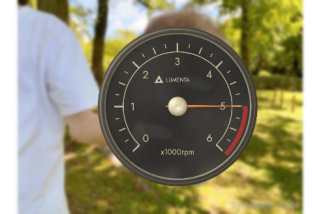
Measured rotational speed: 5000 rpm
